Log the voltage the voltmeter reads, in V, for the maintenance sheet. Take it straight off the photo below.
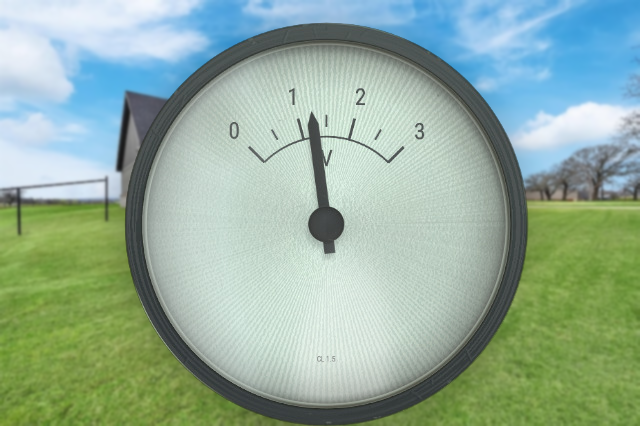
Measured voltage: 1.25 V
